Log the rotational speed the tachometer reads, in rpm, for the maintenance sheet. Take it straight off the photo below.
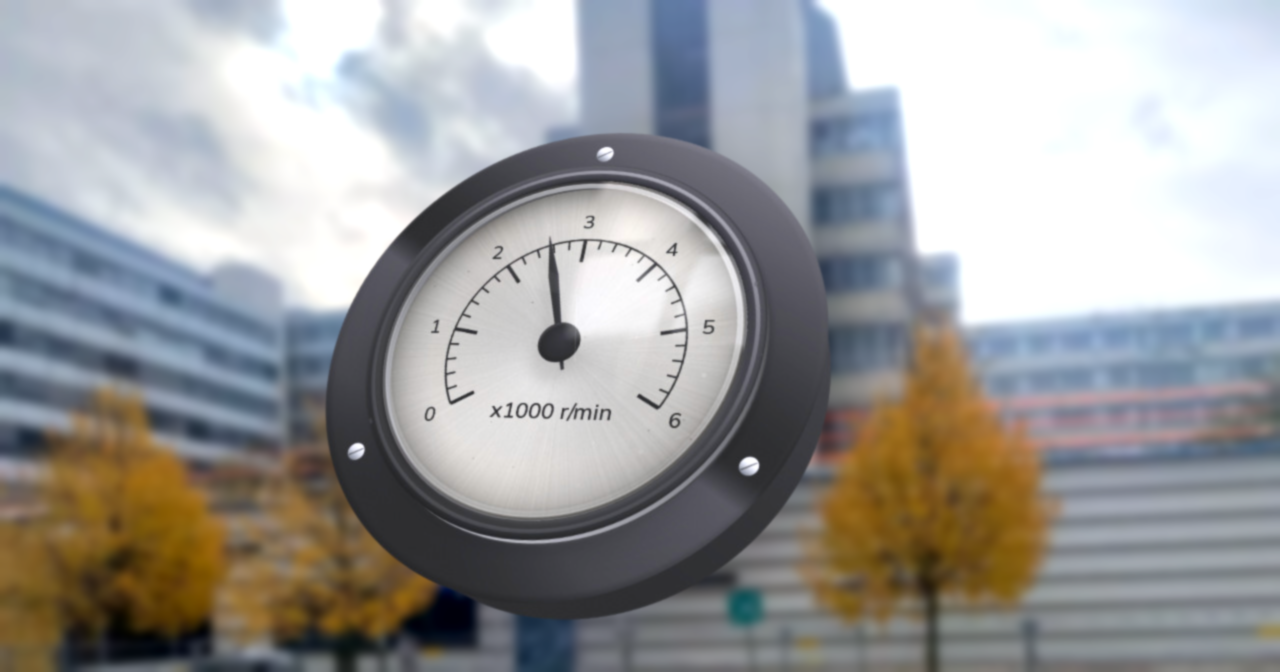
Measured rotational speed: 2600 rpm
